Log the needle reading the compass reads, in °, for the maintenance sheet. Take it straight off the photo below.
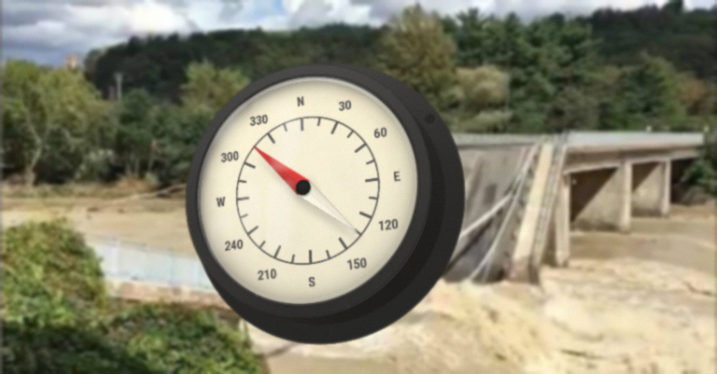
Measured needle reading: 315 °
